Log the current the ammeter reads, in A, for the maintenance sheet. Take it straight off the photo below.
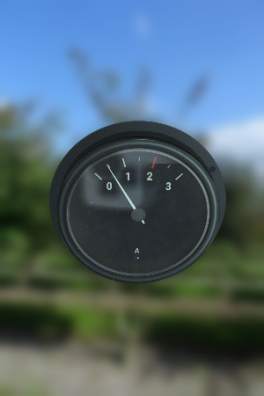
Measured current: 0.5 A
